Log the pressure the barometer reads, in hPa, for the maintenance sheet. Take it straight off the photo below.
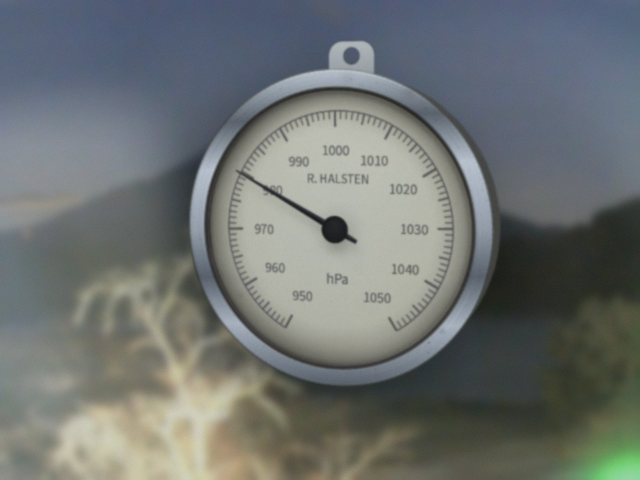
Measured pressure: 980 hPa
